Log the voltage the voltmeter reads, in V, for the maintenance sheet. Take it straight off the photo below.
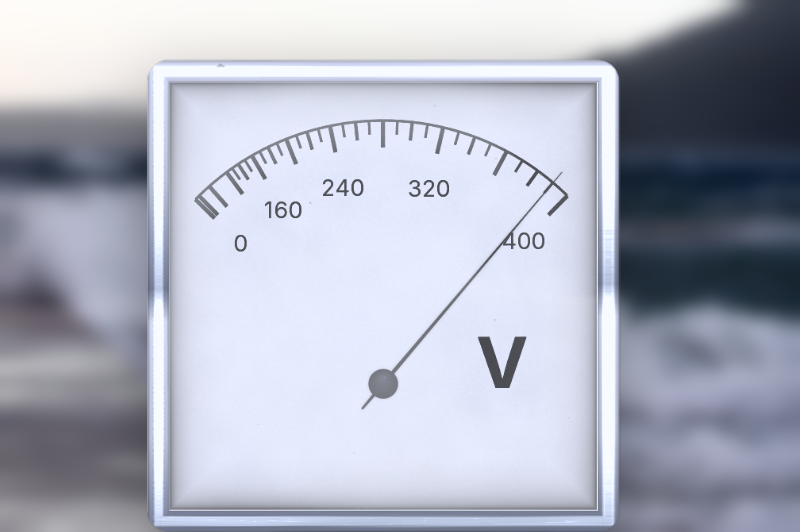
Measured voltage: 390 V
